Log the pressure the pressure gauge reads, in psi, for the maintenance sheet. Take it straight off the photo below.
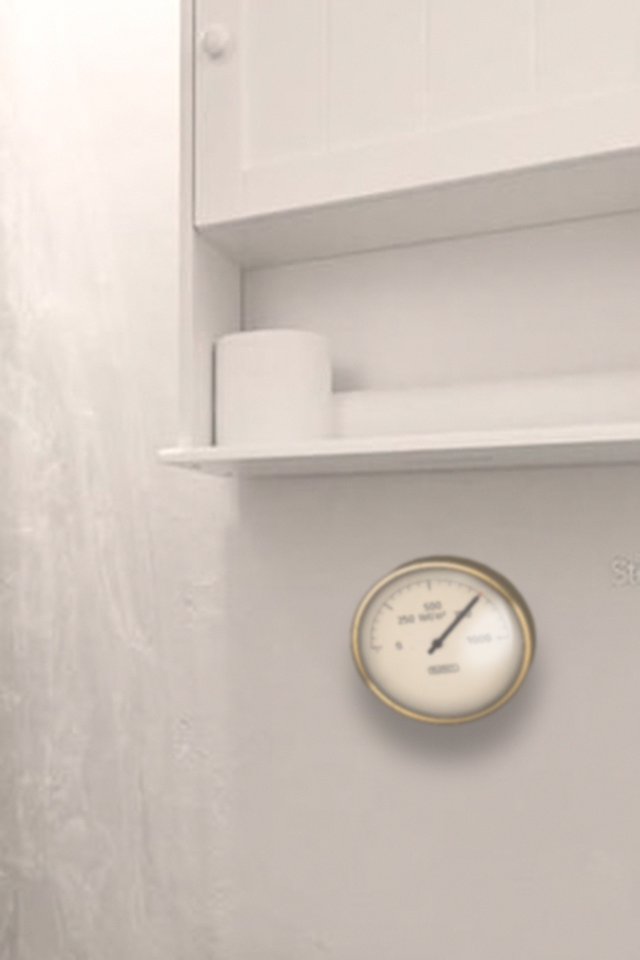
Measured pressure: 750 psi
